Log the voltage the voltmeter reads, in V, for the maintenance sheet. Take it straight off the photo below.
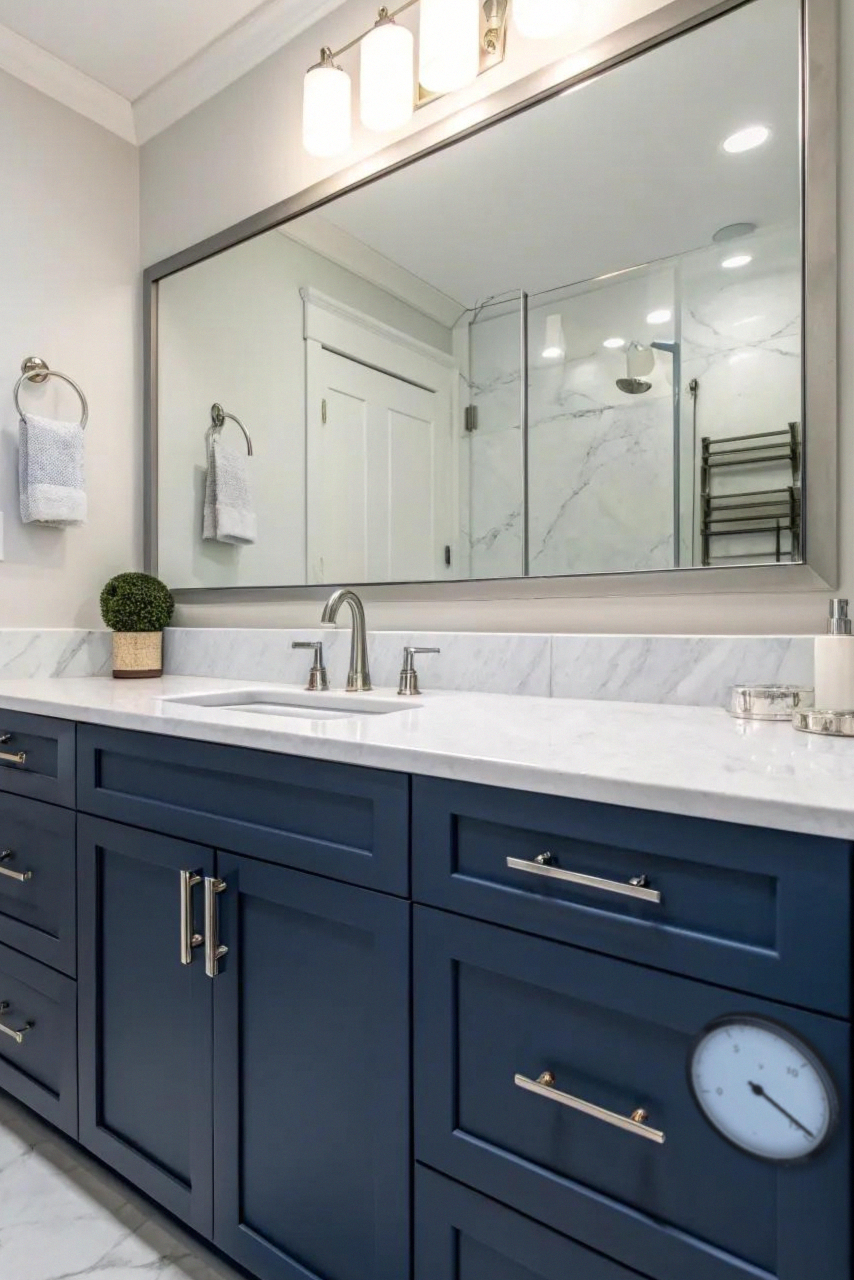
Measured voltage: 14.5 V
